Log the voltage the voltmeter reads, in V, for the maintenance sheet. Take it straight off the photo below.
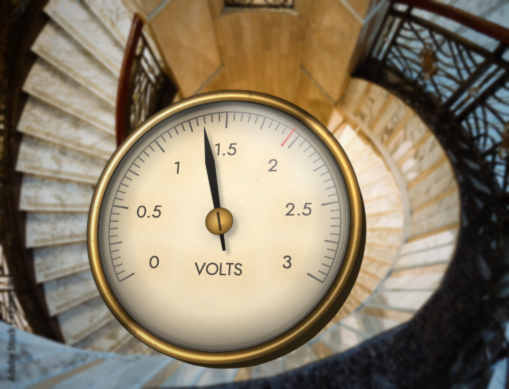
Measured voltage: 1.35 V
